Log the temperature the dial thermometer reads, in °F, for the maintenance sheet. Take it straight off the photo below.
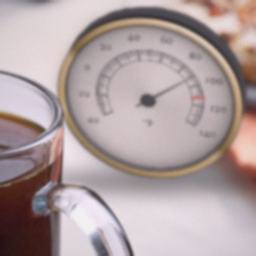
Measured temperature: 90 °F
